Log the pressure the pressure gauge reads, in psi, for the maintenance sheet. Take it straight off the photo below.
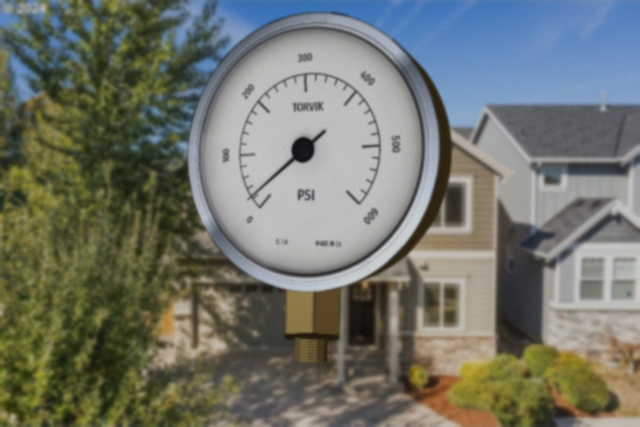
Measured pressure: 20 psi
